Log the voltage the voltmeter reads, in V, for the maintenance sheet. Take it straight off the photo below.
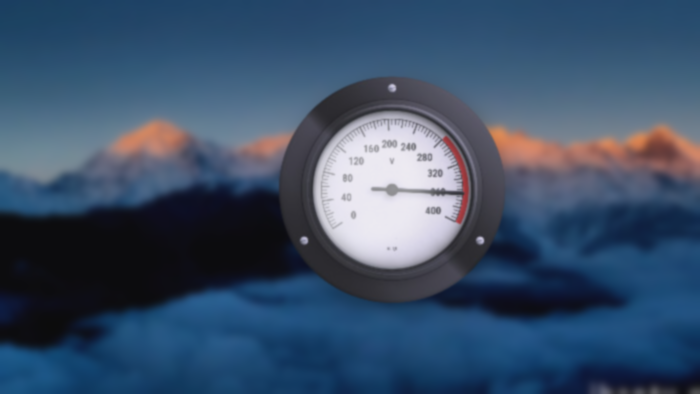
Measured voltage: 360 V
